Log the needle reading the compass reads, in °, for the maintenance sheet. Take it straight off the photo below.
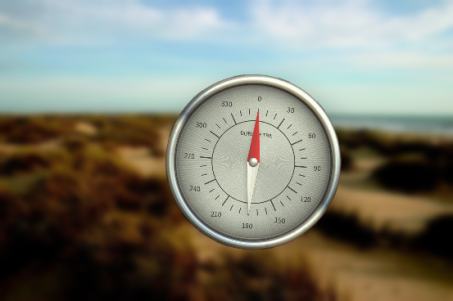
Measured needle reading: 0 °
